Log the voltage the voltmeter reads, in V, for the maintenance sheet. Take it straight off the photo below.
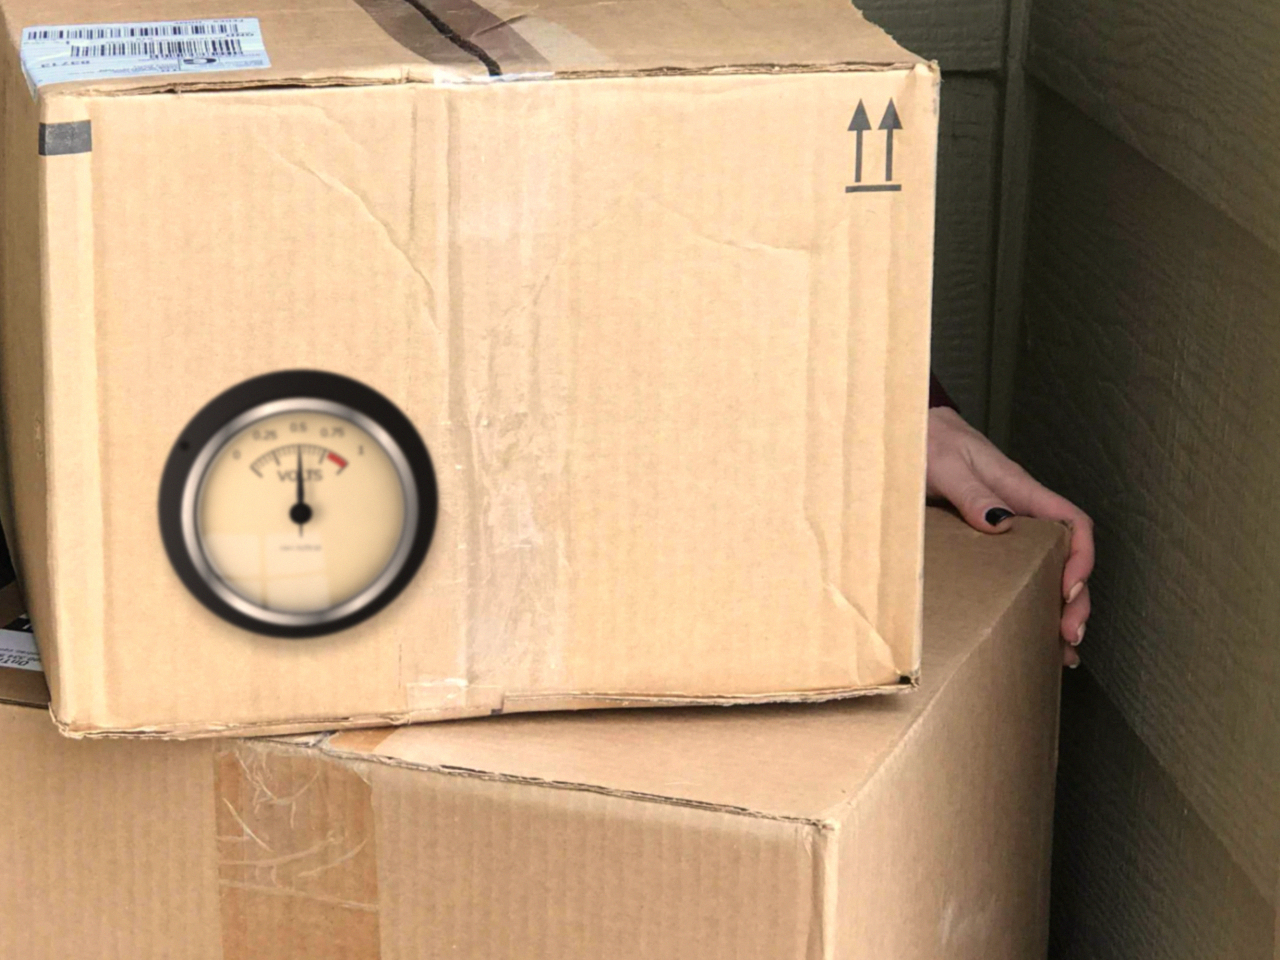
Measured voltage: 0.5 V
